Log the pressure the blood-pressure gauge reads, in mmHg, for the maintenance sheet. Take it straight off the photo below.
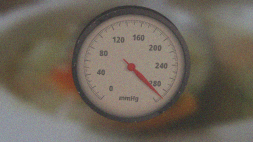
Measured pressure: 290 mmHg
